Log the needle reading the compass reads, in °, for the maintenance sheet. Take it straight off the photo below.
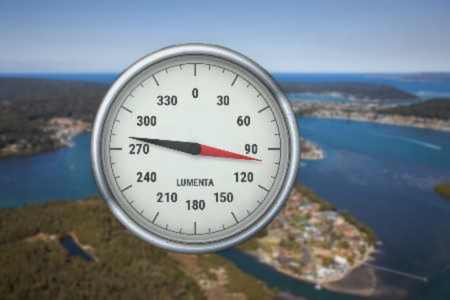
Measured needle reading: 100 °
